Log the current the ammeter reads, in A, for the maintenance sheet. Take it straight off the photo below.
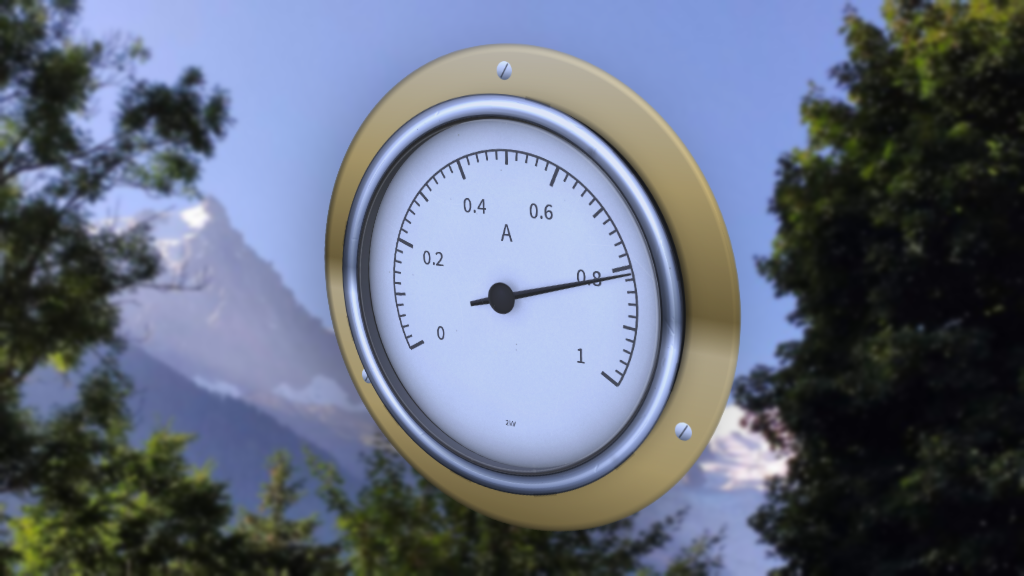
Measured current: 0.81 A
